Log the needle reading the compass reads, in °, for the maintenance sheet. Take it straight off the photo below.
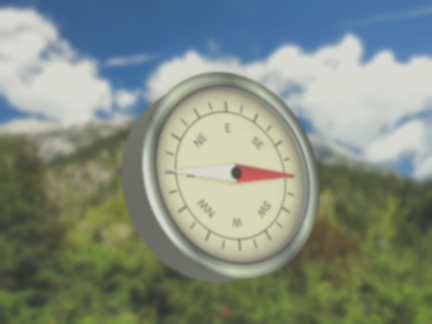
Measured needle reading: 180 °
